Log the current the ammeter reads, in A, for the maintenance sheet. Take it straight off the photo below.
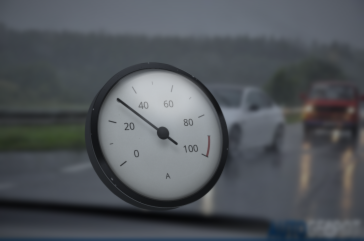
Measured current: 30 A
